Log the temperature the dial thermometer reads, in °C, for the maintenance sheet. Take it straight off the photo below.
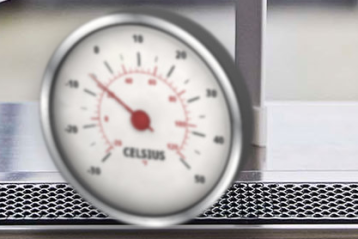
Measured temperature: -5 °C
